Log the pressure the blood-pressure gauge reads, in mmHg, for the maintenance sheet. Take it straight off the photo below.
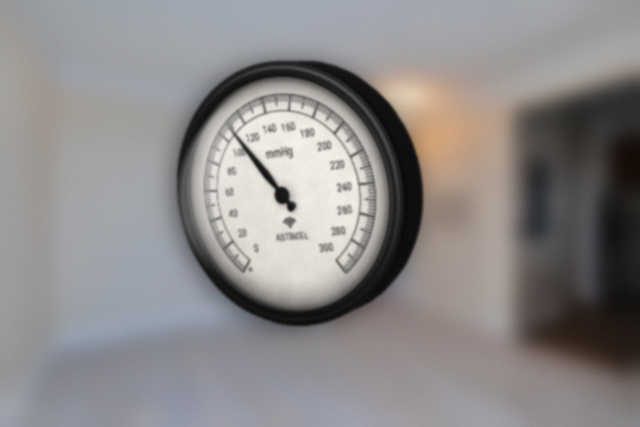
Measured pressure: 110 mmHg
